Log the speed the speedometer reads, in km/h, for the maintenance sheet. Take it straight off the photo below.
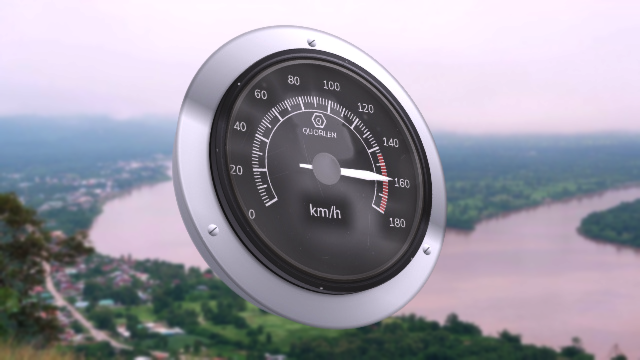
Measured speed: 160 km/h
